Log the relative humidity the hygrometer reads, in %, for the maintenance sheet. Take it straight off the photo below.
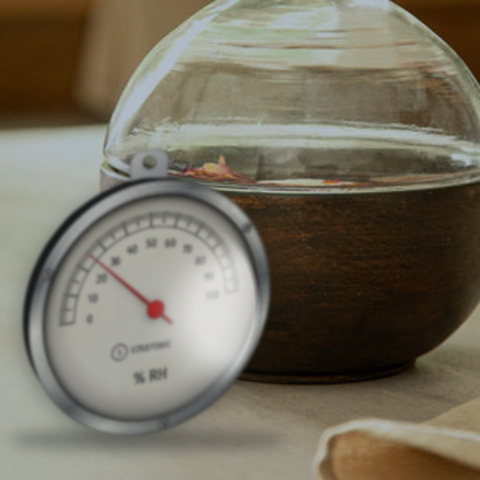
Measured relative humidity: 25 %
